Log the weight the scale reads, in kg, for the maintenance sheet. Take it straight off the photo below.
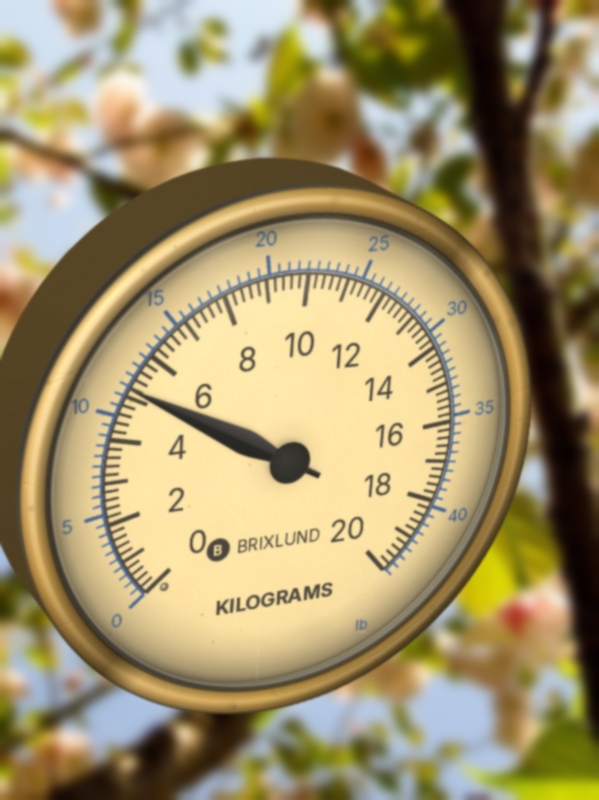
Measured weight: 5.2 kg
